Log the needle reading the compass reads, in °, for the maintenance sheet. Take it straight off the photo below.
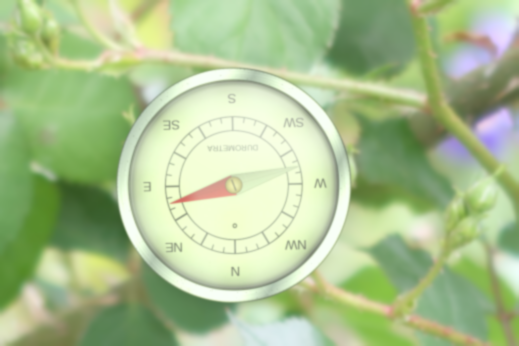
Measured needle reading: 75 °
